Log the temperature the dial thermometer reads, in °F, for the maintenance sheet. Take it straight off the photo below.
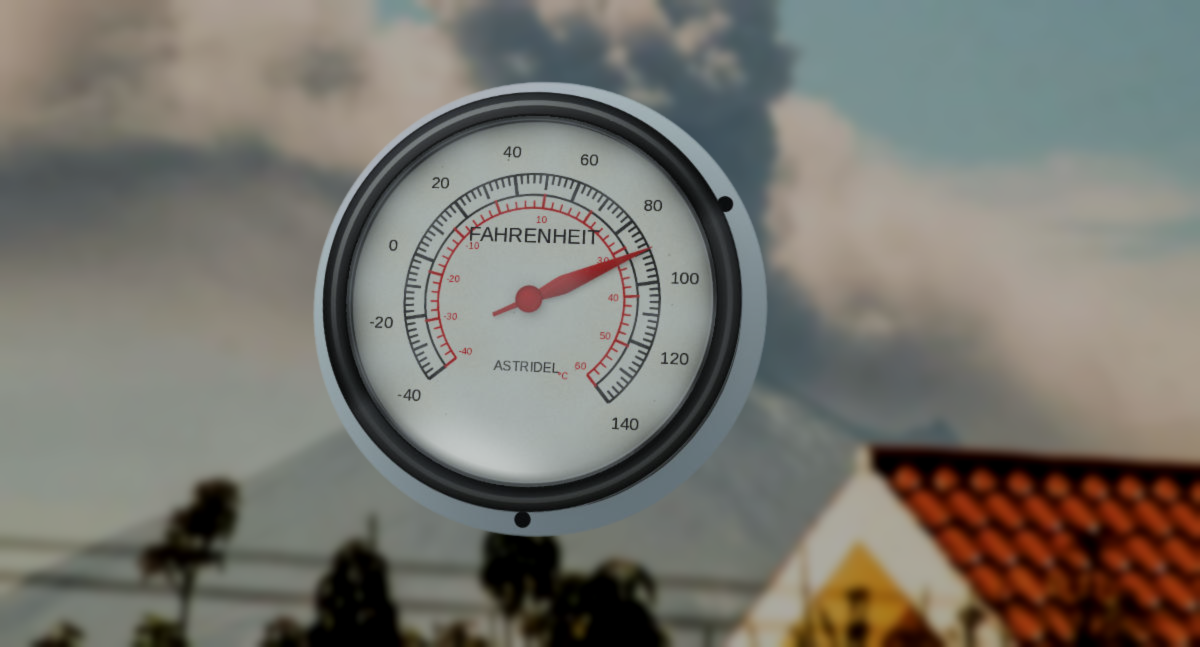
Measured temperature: 90 °F
